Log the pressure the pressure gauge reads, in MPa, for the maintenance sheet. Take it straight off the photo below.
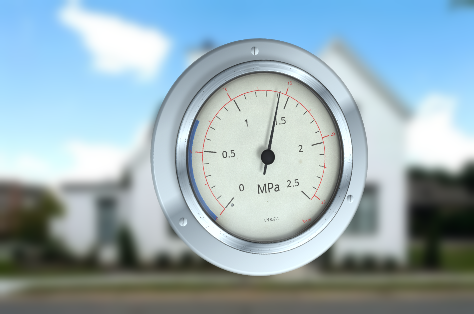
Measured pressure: 1.4 MPa
